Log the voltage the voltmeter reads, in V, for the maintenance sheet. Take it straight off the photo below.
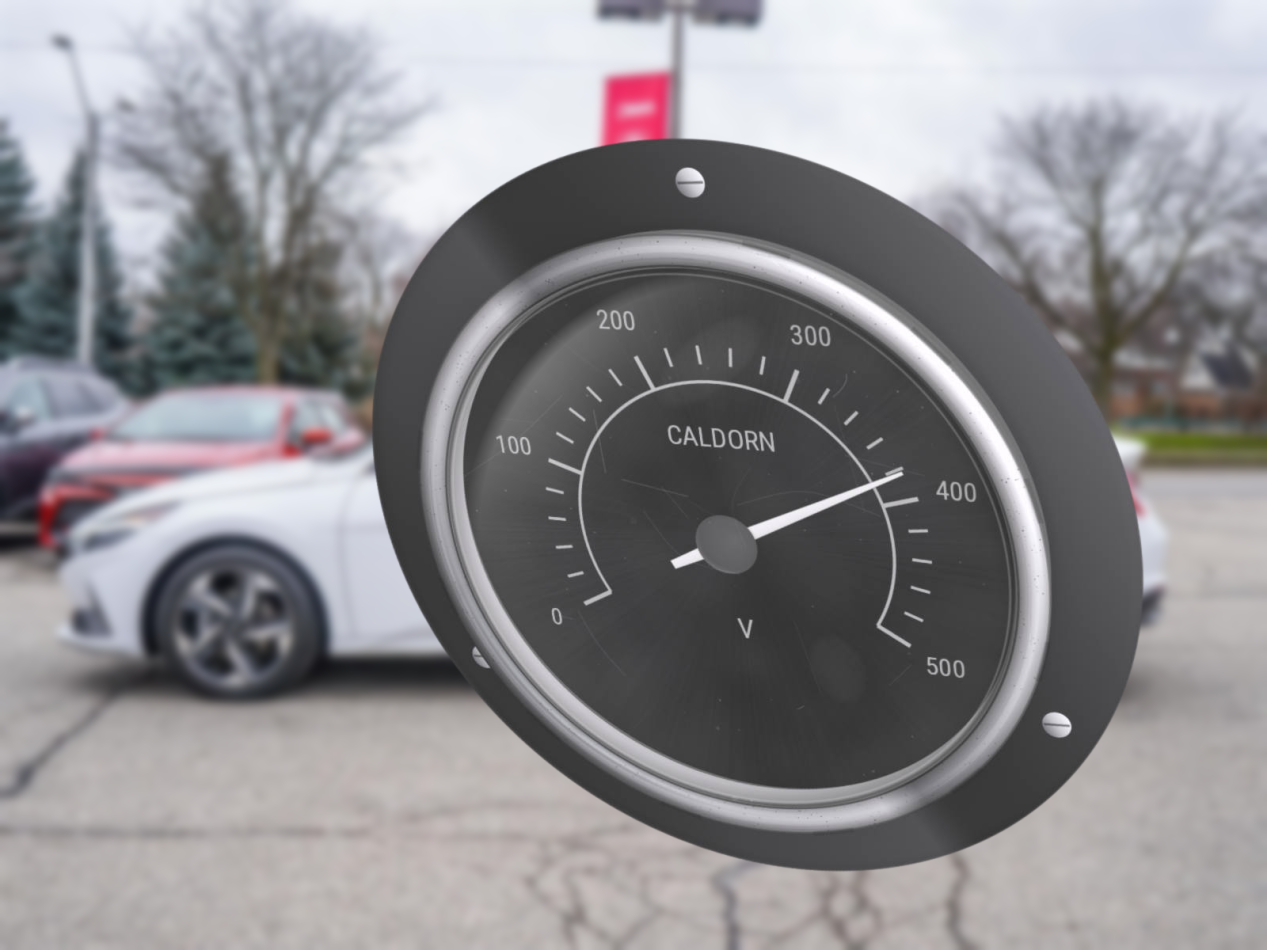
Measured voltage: 380 V
